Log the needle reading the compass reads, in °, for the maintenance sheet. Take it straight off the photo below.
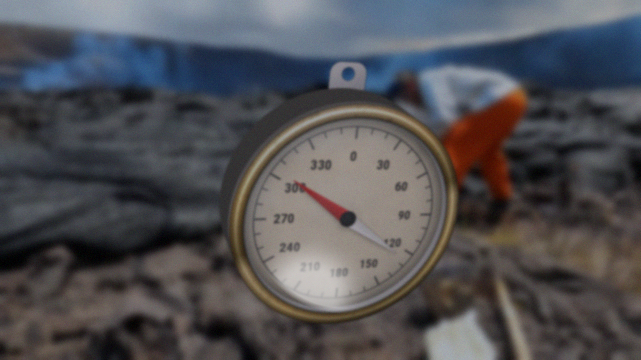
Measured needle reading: 305 °
